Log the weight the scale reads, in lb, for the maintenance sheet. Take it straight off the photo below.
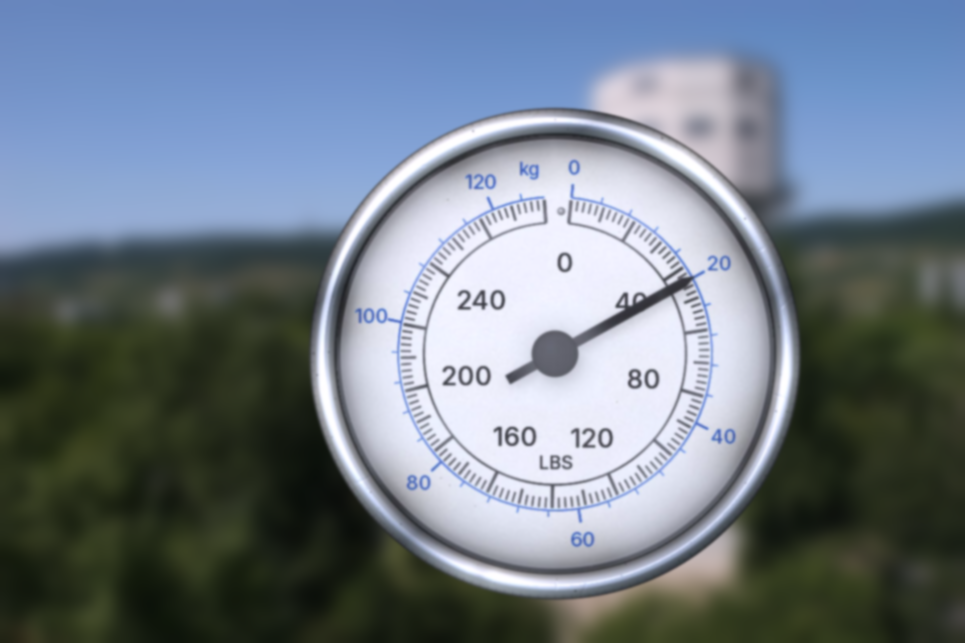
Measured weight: 44 lb
